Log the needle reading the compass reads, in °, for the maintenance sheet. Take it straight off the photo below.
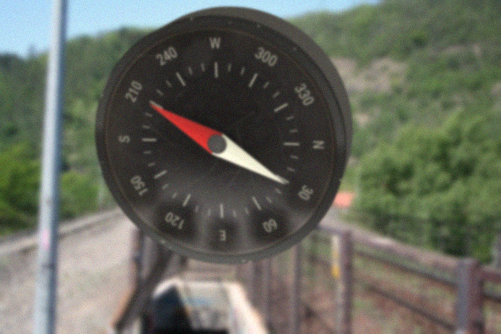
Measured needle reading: 210 °
